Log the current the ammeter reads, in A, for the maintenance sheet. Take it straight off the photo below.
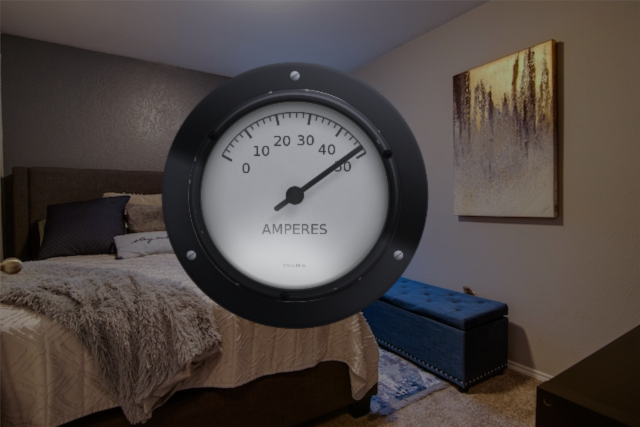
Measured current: 48 A
